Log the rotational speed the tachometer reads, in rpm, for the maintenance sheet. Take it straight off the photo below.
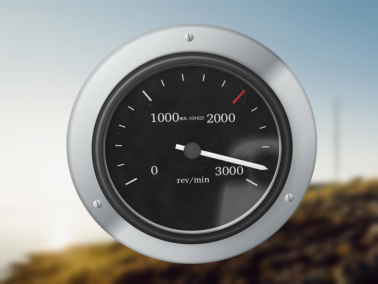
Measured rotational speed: 2800 rpm
